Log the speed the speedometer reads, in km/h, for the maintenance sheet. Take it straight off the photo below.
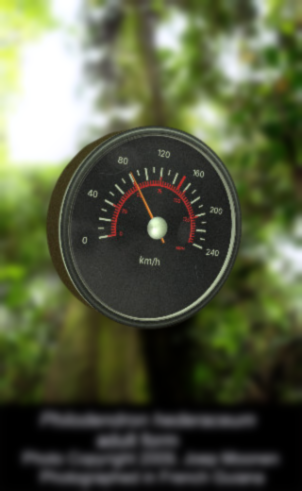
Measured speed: 80 km/h
